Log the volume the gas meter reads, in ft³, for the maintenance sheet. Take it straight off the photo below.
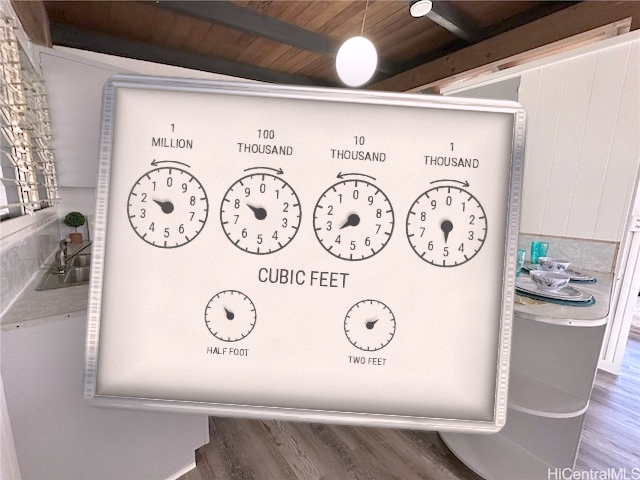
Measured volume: 183500 ft³
